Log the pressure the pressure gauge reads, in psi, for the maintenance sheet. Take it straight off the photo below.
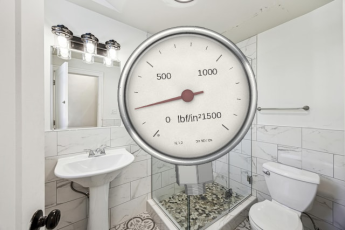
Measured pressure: 200 psi
